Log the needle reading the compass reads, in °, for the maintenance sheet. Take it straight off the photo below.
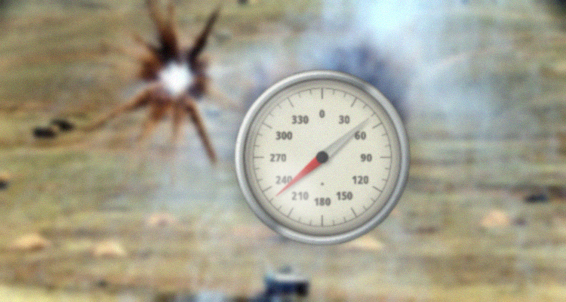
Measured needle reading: 230 °
